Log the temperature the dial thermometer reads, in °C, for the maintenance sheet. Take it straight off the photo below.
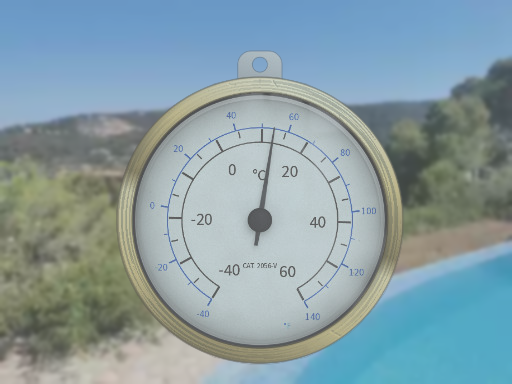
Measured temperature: 12.5 °C
